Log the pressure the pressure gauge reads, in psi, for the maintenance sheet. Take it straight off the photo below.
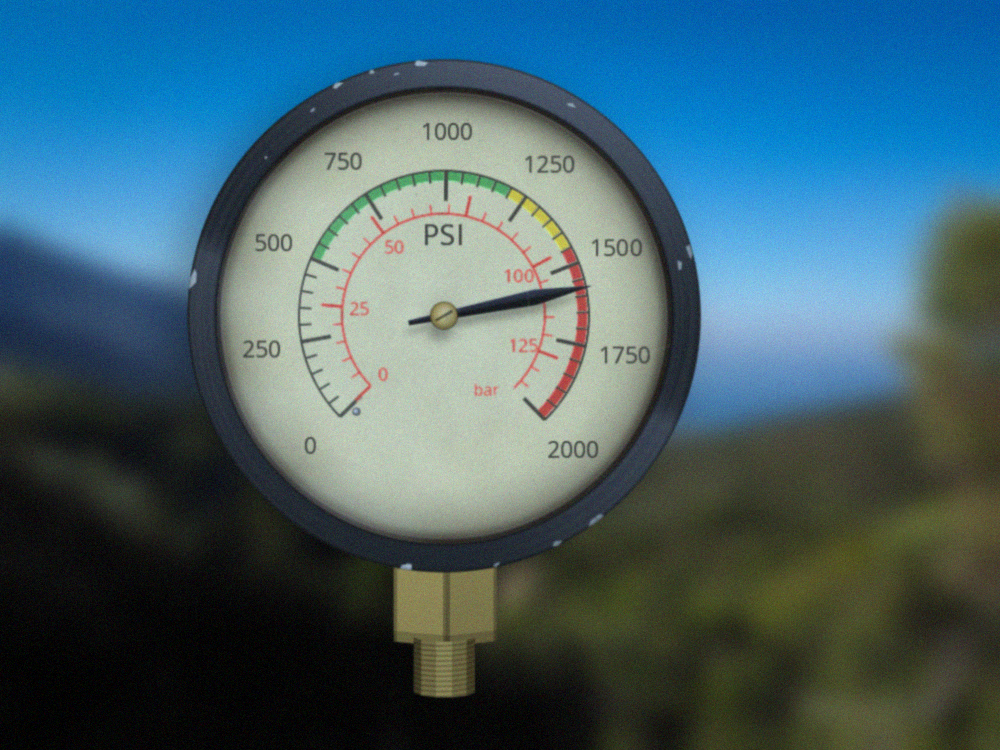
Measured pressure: 1575 psi
